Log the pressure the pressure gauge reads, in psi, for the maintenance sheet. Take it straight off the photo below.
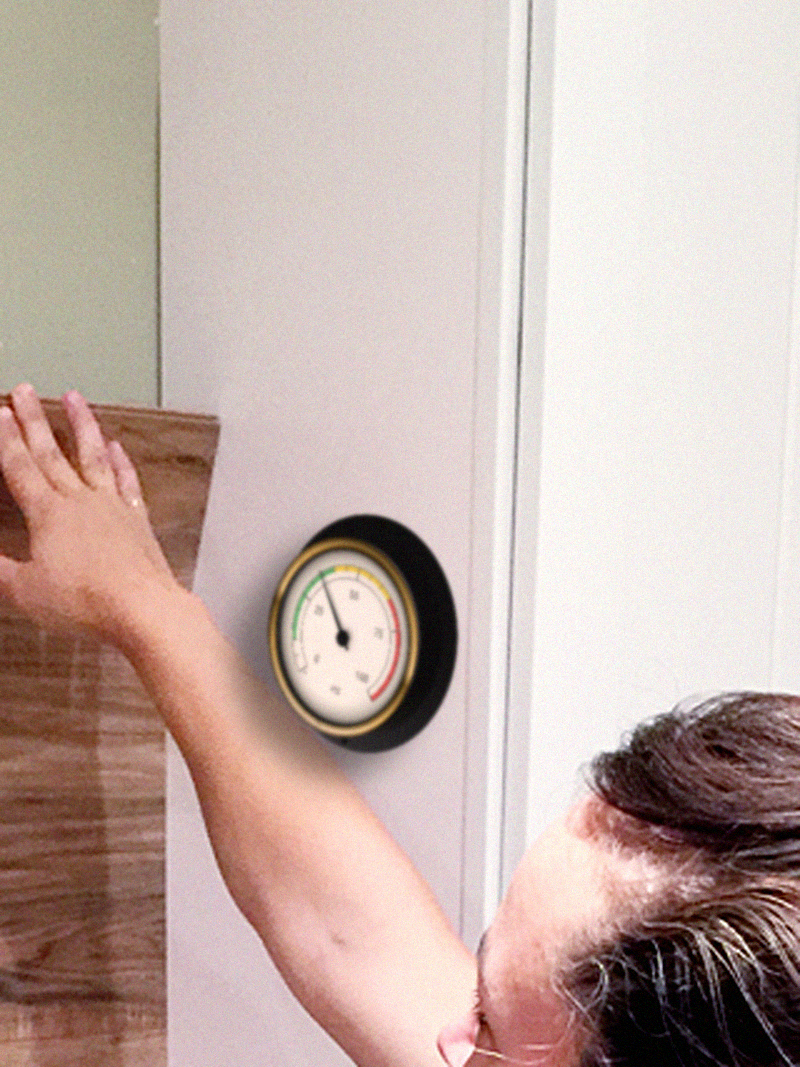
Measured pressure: 35 psi
